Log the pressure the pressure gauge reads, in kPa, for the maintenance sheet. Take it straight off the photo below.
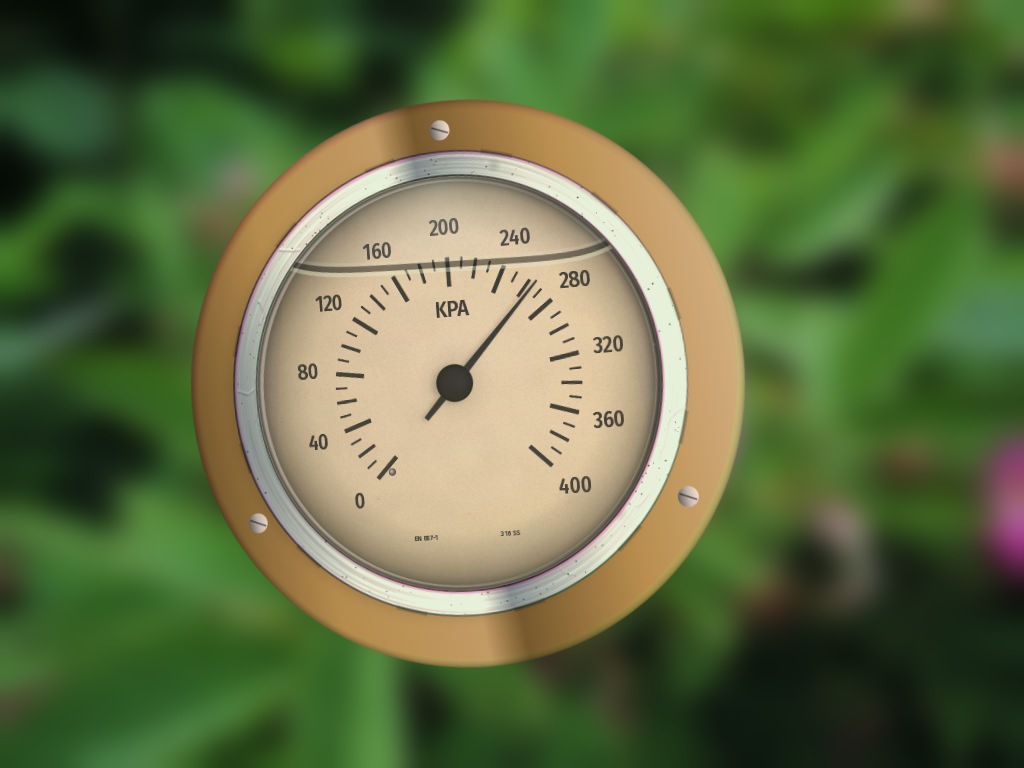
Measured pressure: 265 kPa
